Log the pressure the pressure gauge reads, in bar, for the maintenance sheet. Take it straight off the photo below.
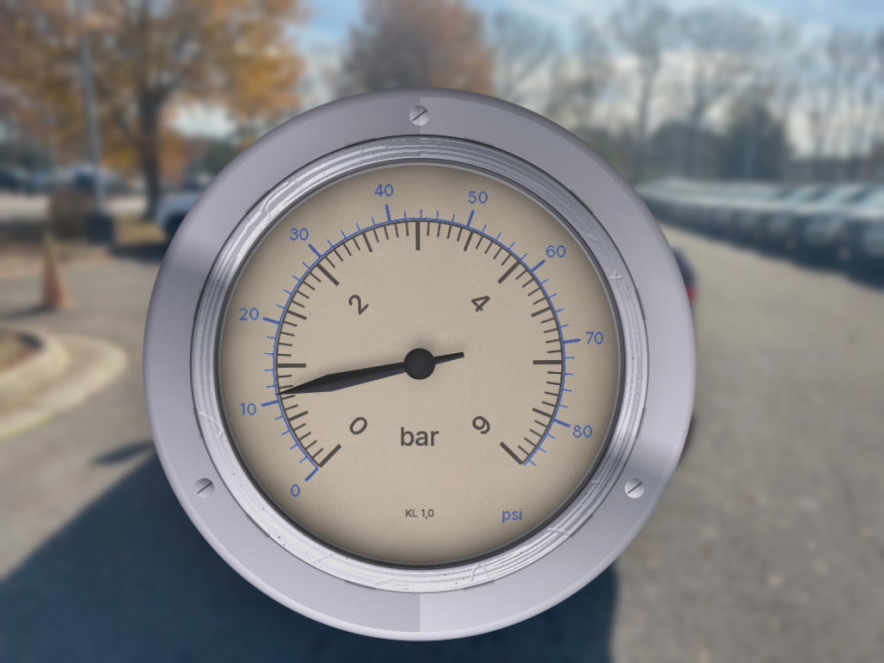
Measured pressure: 0.75 bar
